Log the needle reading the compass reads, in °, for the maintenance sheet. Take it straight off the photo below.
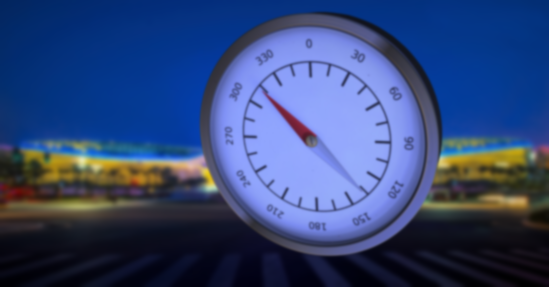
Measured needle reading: 315 °
